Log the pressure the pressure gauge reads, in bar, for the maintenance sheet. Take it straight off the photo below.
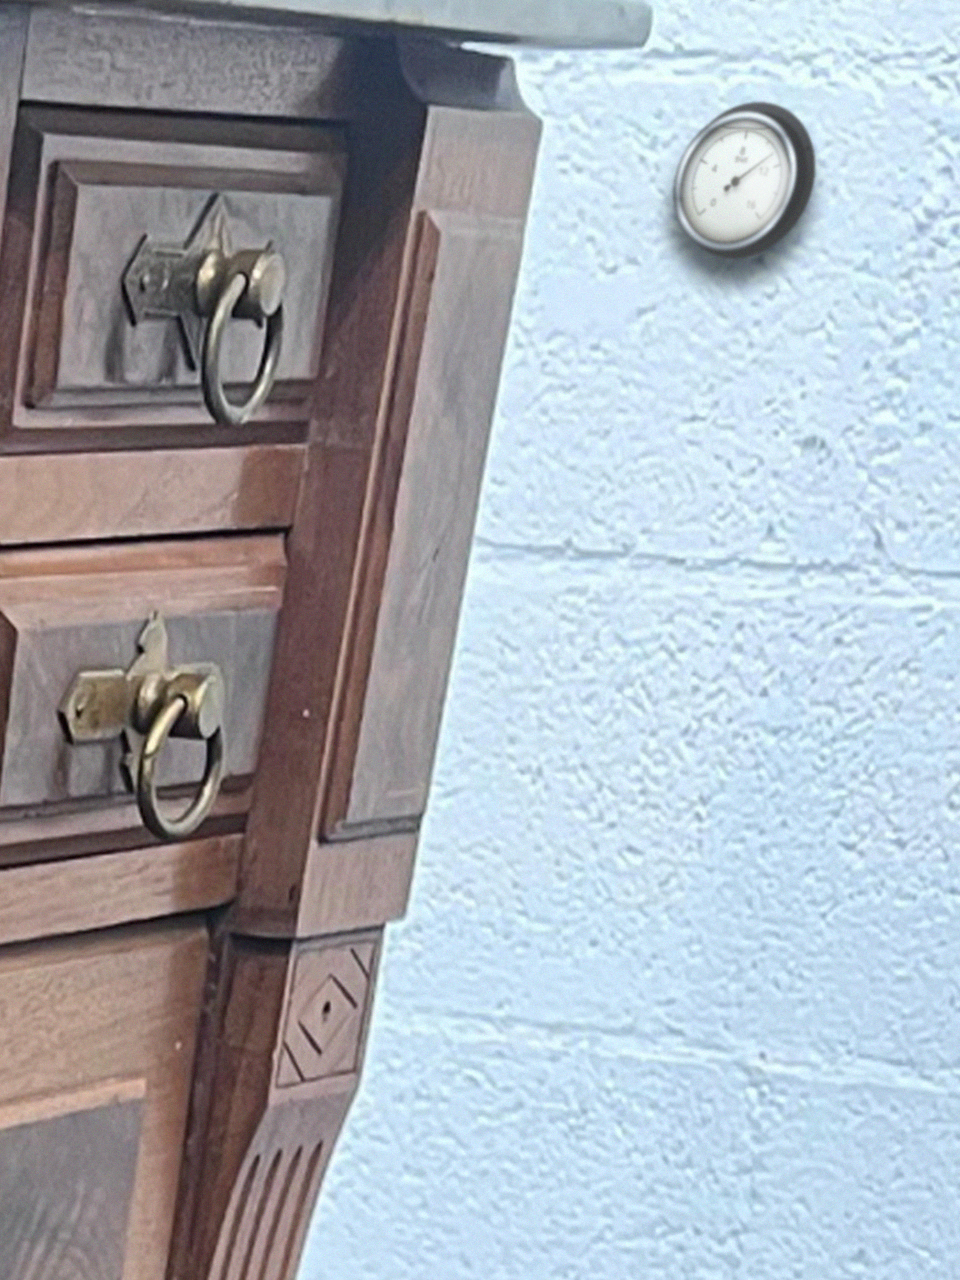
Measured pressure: 11 bar
